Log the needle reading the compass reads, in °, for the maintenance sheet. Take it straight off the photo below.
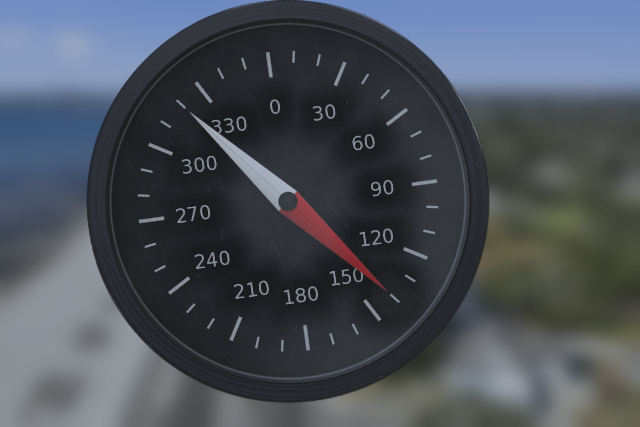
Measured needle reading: 140 °
